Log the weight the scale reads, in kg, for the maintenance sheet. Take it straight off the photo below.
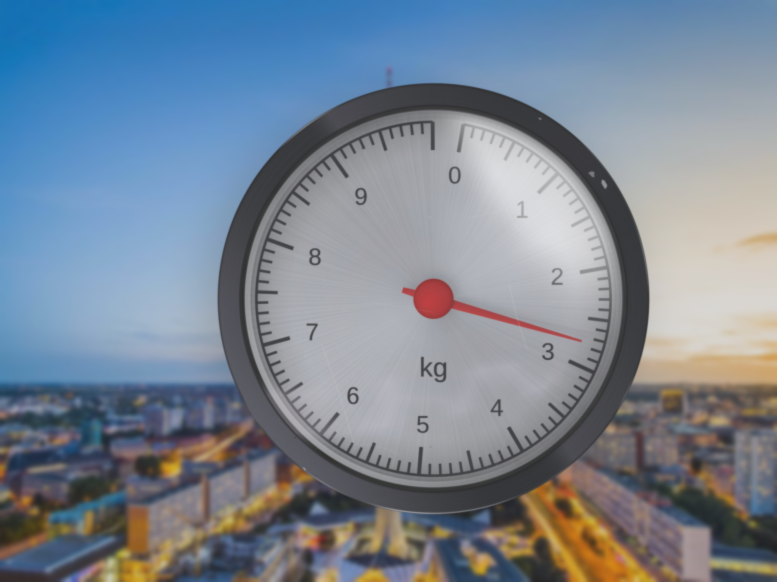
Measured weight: 2.75 kg
